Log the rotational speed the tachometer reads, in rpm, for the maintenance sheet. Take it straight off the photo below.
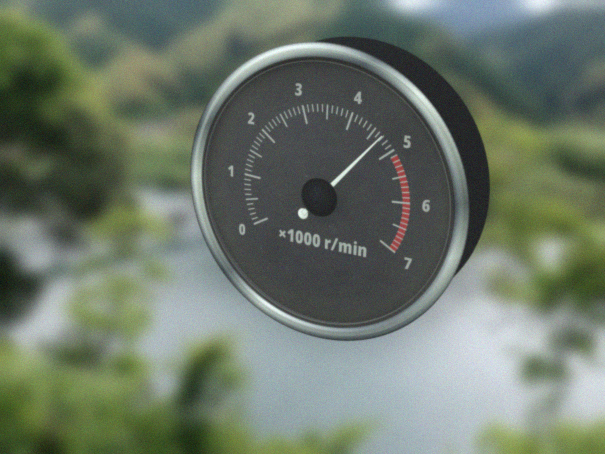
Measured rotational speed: 4700 rpm
